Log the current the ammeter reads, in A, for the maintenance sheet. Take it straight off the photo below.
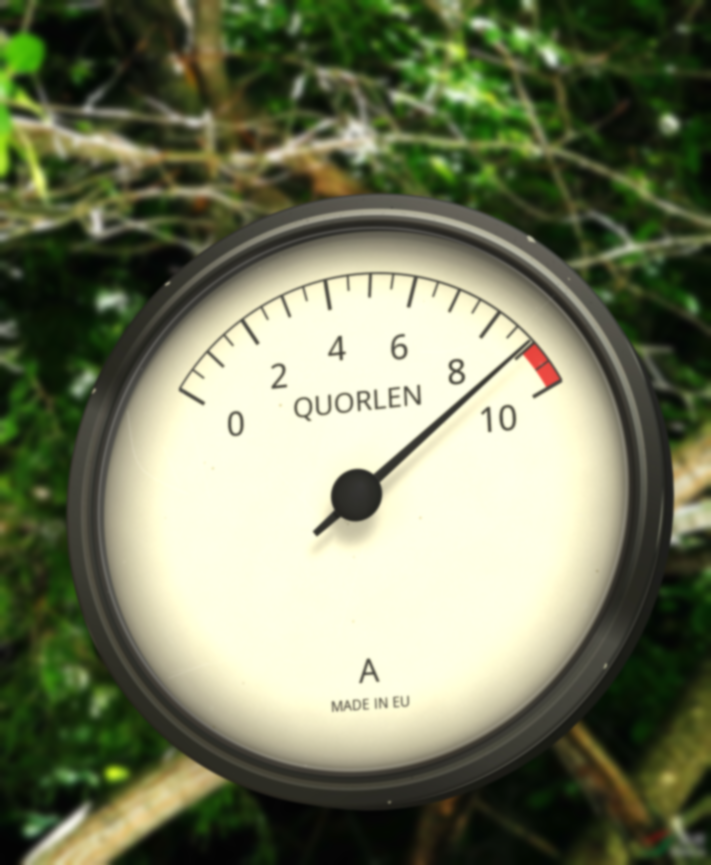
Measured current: 9 A
